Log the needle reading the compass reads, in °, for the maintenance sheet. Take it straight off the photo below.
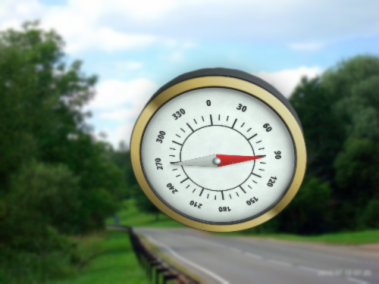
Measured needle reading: 90 °
